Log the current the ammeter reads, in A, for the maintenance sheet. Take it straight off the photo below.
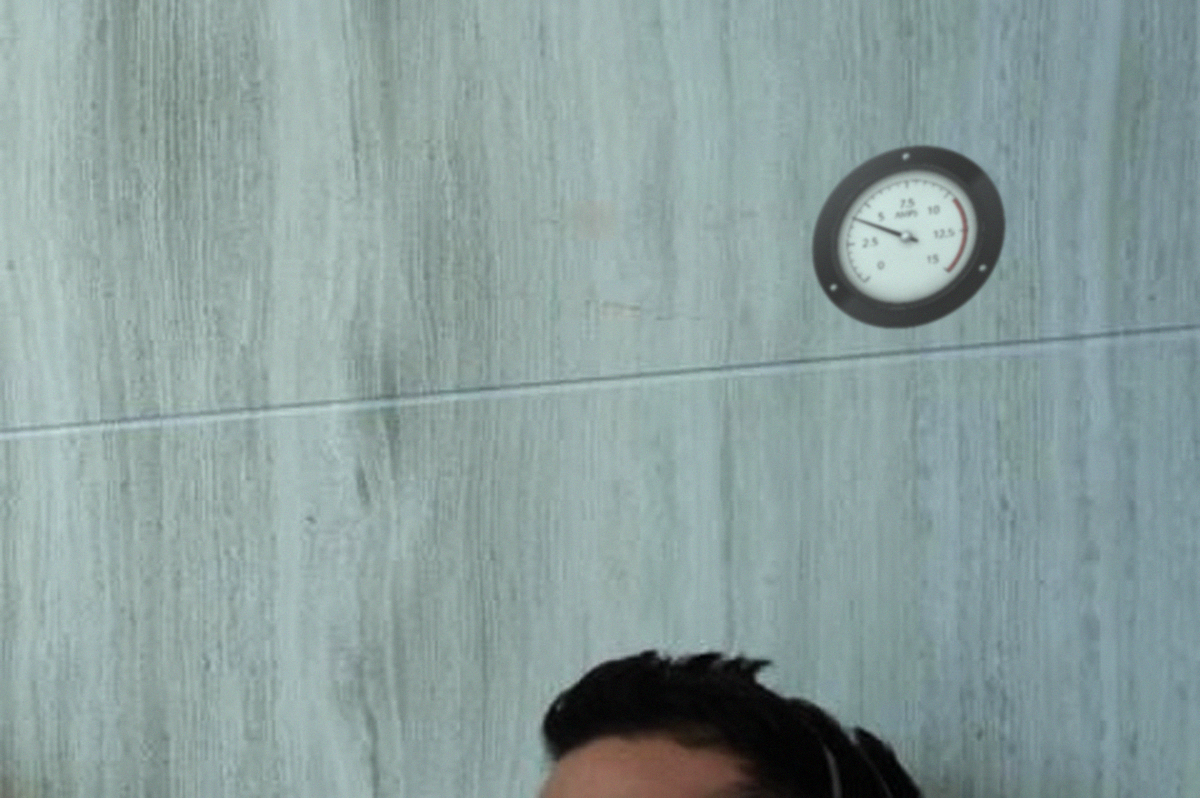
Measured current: 4 A
